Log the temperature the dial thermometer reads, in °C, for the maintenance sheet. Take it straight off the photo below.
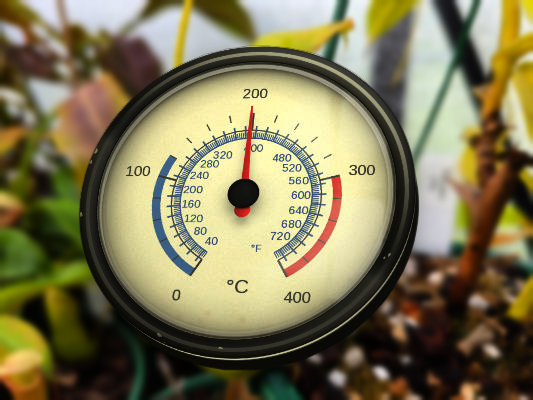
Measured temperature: 200 °C
